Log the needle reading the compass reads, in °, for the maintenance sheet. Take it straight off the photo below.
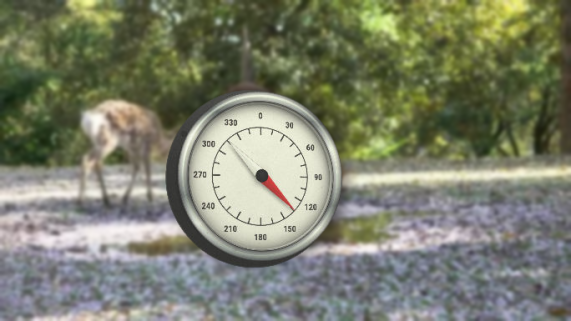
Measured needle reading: 135 °
